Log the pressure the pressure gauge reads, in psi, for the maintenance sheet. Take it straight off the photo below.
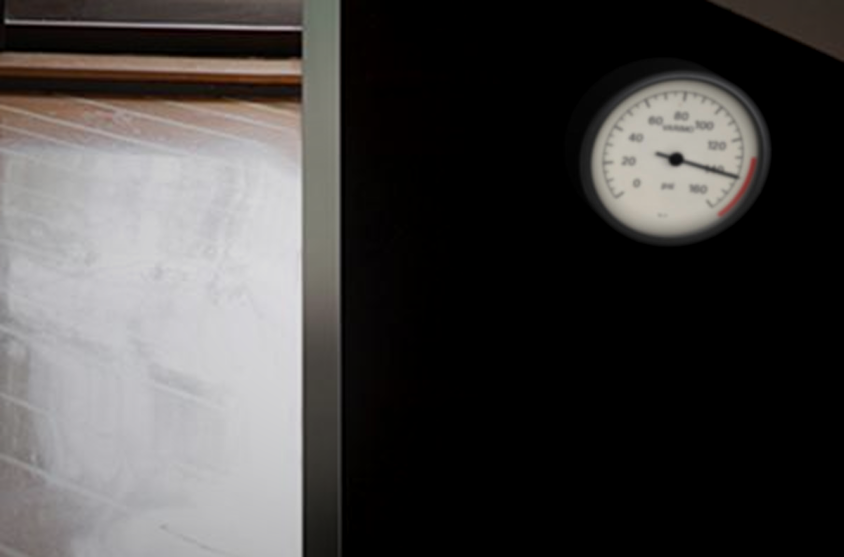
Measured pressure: 140 psi
